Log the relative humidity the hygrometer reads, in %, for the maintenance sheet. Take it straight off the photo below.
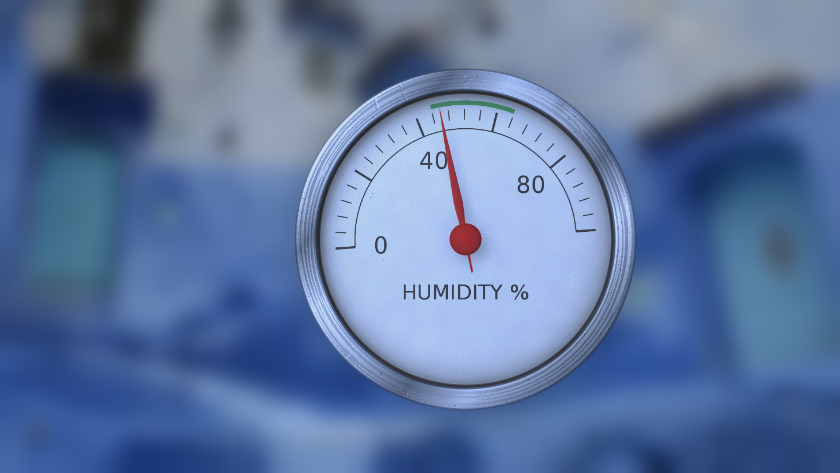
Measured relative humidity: 46 %
